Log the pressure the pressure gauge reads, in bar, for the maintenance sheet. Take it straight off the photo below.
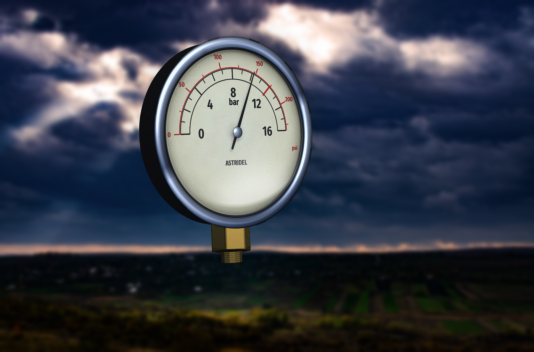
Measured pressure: 10 bar
